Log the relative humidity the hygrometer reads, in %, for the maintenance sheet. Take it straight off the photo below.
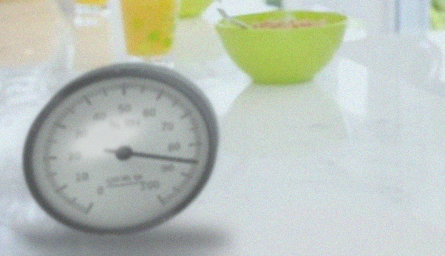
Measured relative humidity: 85 %
